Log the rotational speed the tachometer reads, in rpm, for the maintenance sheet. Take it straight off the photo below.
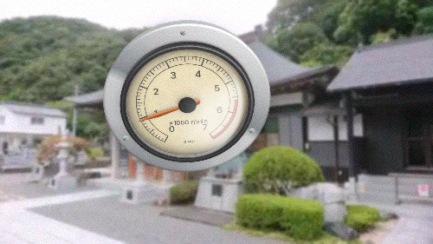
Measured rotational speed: 1000 rpm
